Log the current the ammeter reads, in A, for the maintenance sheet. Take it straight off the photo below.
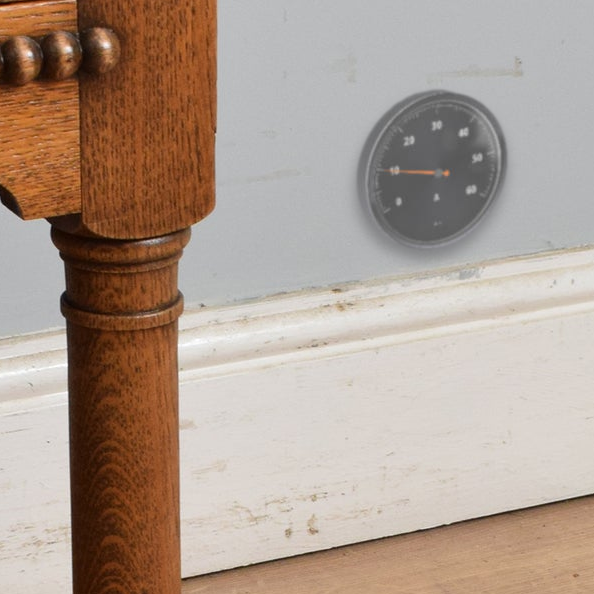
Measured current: 10 A
